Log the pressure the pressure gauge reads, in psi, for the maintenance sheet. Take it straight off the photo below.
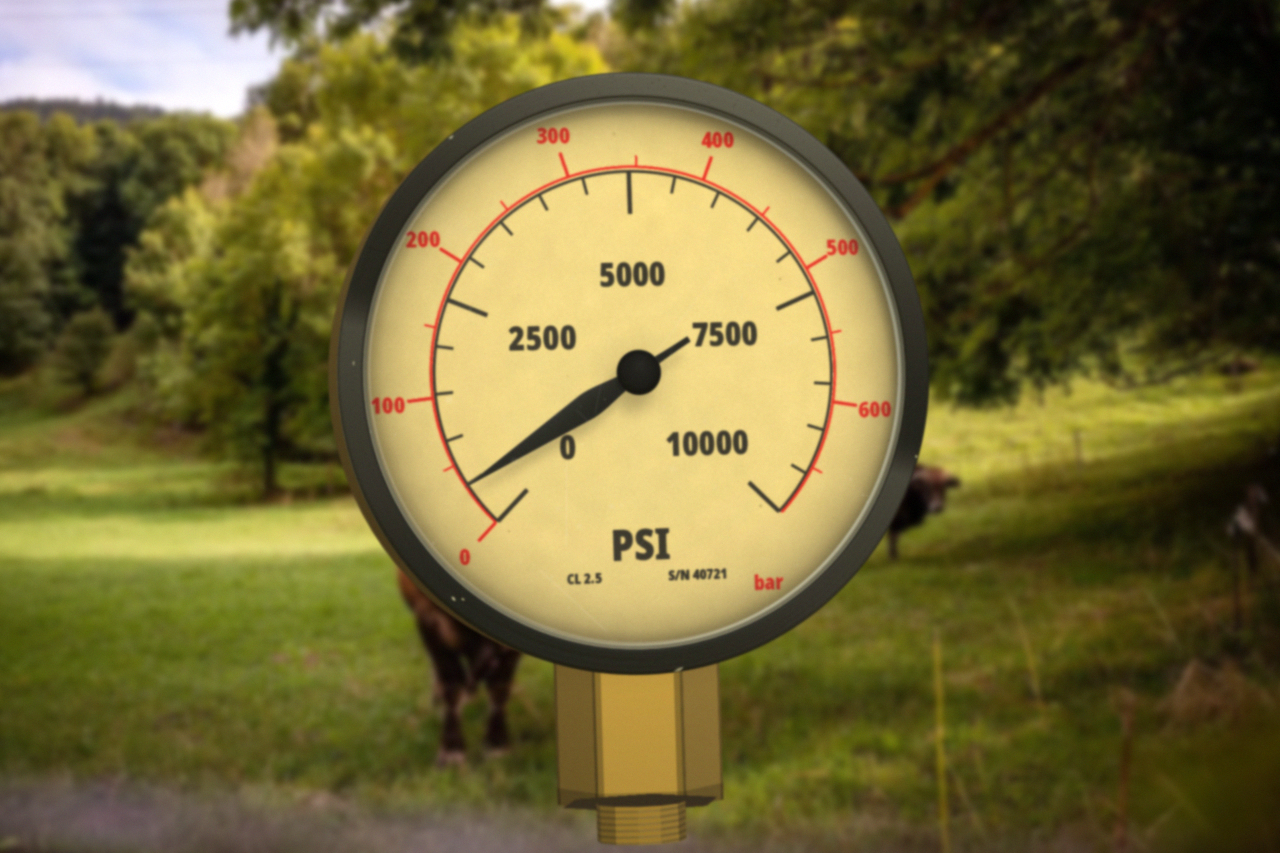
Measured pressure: 500 psi
